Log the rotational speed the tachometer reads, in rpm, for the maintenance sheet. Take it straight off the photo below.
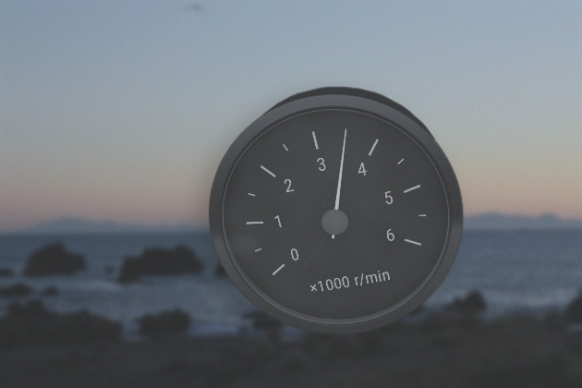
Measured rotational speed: 3500 rpm
